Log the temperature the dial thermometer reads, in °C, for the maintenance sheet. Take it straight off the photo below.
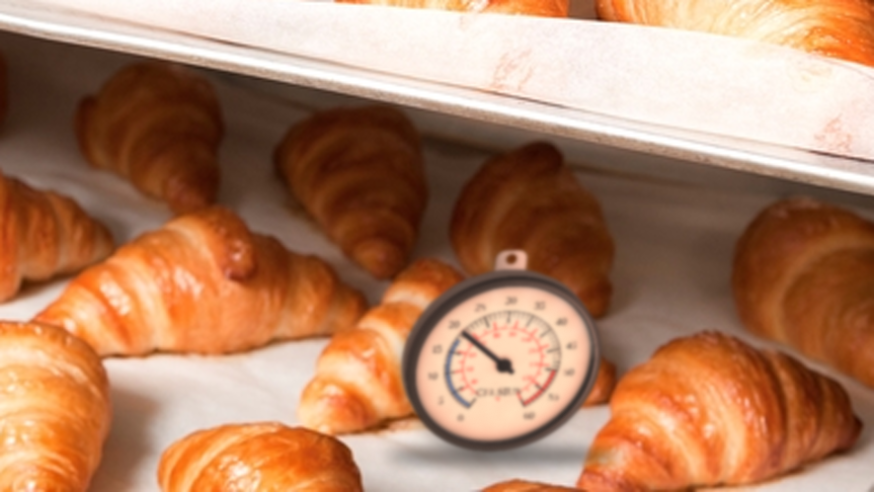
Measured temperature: 20 °C
